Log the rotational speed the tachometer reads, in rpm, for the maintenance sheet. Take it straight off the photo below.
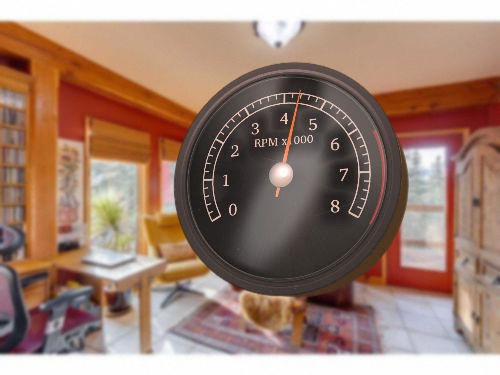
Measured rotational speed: 4400 rpm
